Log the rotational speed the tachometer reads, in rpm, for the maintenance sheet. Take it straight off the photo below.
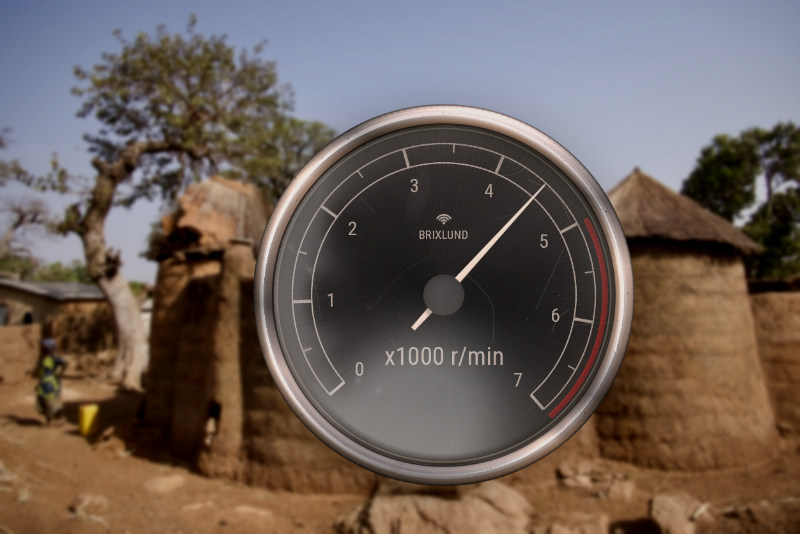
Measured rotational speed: 4500 rpm
